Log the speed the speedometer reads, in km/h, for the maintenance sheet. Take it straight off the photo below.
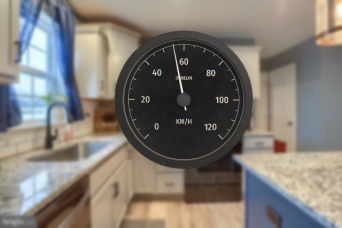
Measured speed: 55 km/h
